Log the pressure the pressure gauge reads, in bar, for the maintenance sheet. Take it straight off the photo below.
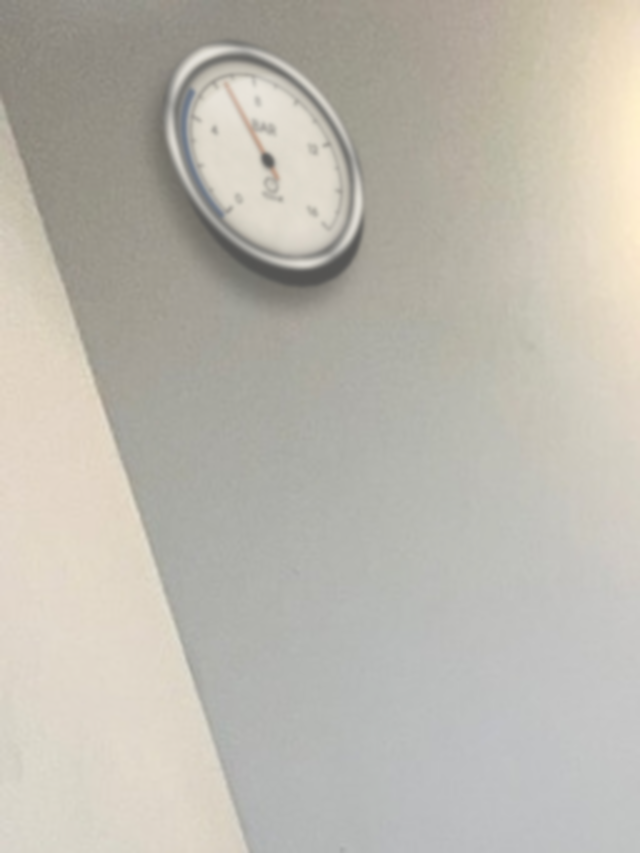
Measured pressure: 6.5 bar
